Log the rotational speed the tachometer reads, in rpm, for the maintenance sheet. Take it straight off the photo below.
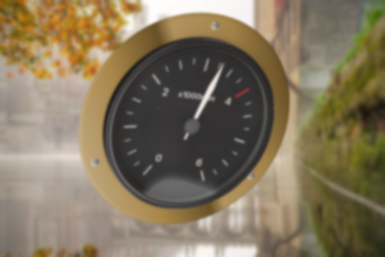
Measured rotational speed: 3250 rpm
